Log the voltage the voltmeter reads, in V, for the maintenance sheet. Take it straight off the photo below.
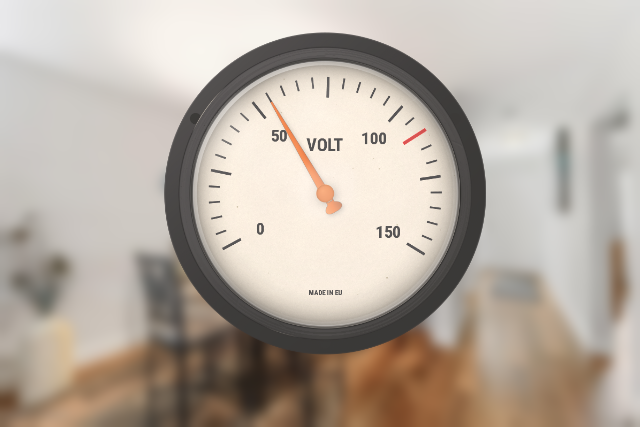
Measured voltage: 55 V
